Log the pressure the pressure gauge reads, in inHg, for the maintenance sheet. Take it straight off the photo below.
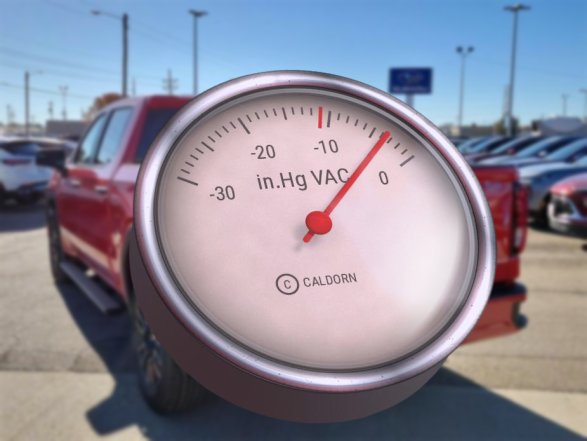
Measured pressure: -3.5 inHg
